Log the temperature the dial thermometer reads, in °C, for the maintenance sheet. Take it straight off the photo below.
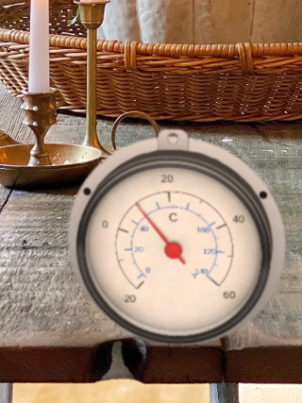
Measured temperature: 10 °C
